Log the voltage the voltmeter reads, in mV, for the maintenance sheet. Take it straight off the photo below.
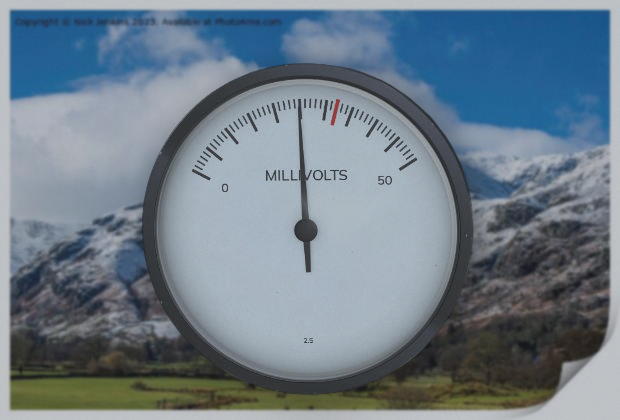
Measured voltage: 25 mV
